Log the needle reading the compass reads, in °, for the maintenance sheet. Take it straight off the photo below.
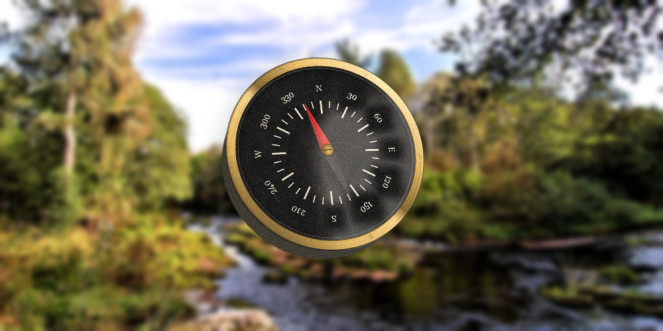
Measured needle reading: 340 °
